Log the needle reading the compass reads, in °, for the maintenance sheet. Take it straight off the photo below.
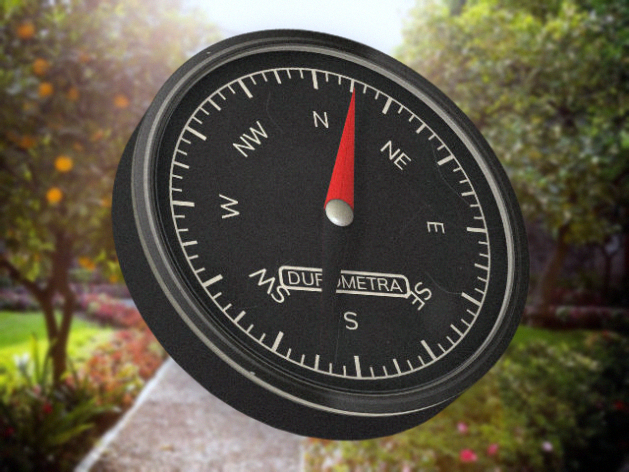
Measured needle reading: 15 °
